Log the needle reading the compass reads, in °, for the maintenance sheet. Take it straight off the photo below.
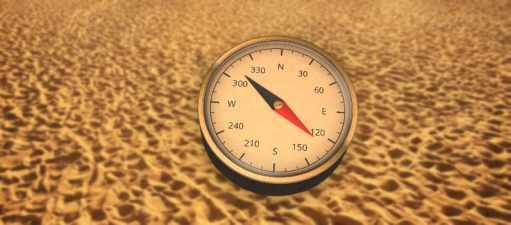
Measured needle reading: 130 °
